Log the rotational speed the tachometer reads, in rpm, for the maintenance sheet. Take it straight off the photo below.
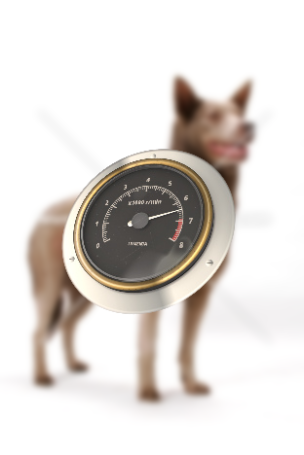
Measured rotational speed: 6500 rpm
